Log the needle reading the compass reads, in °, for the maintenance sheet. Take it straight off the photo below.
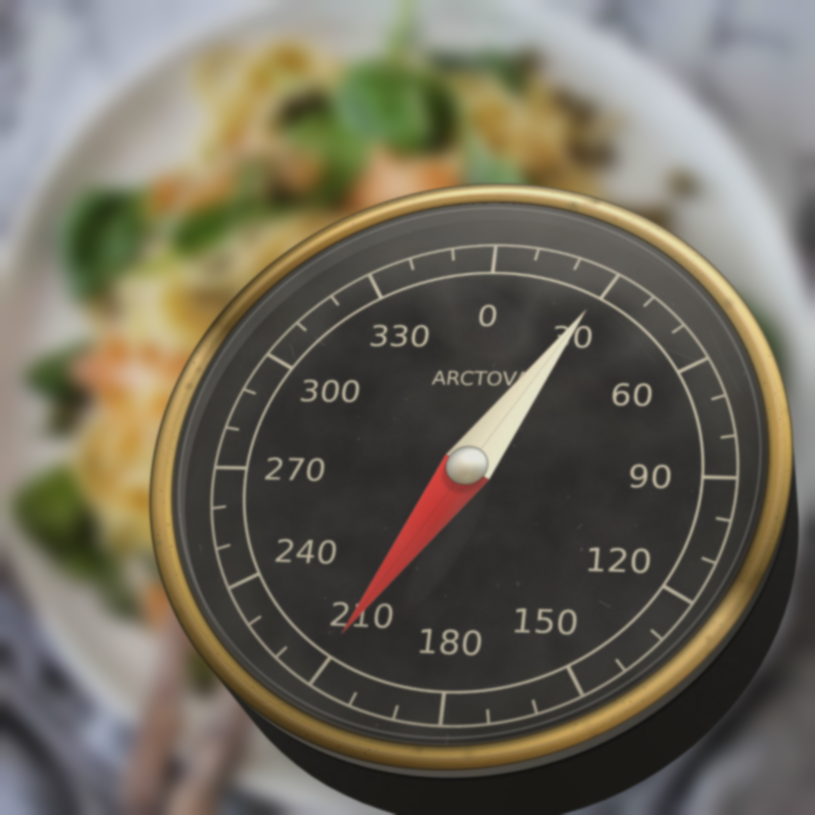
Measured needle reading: 210 °
